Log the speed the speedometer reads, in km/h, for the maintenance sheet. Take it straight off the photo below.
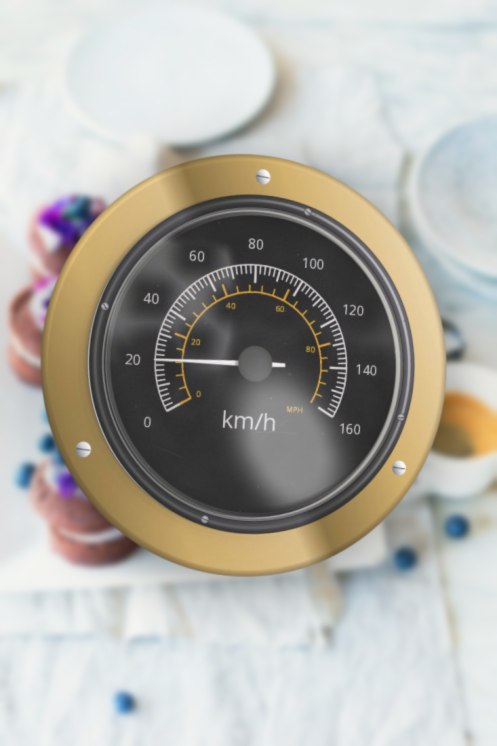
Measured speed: 20 km/h
